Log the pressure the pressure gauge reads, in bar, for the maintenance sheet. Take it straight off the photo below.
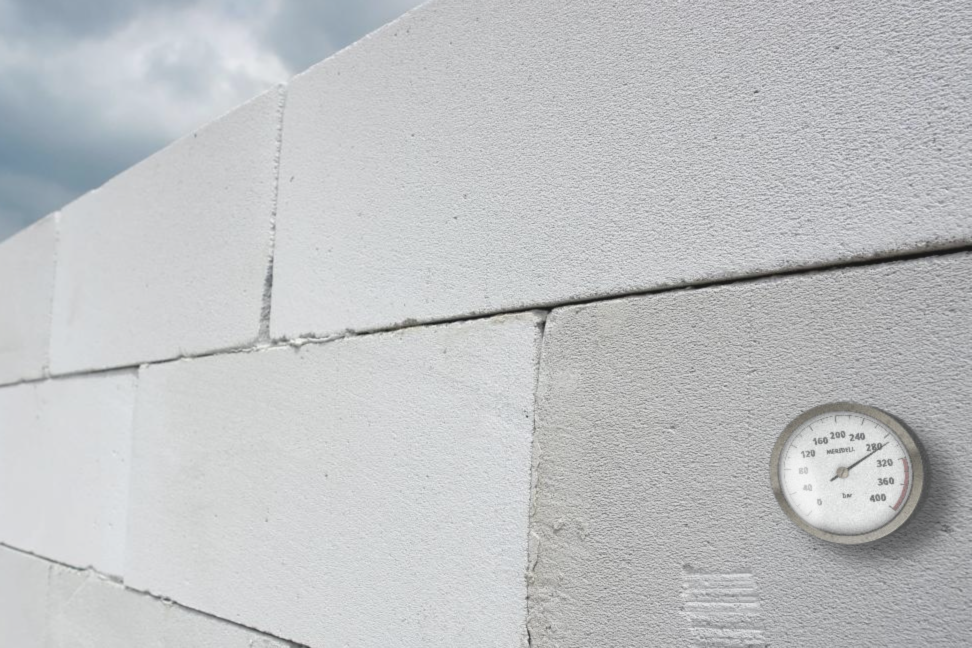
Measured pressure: 290 bar
